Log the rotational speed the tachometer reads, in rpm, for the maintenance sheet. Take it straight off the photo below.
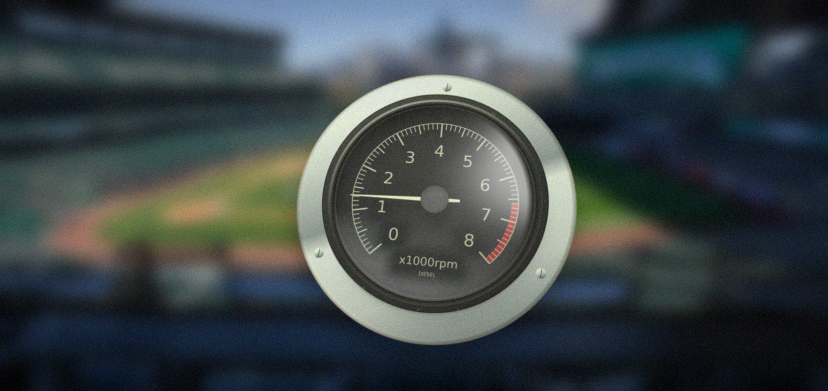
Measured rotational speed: 1300 rpm
